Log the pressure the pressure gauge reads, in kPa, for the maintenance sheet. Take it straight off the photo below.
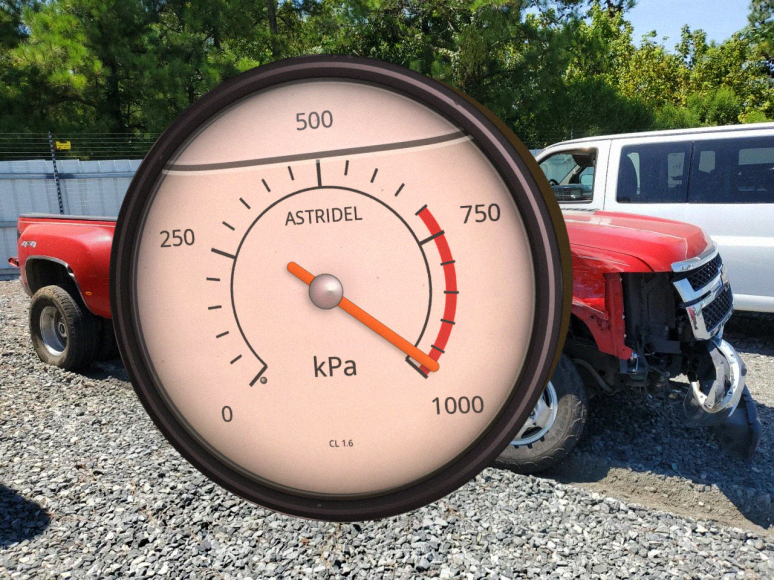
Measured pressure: 975 kPa
